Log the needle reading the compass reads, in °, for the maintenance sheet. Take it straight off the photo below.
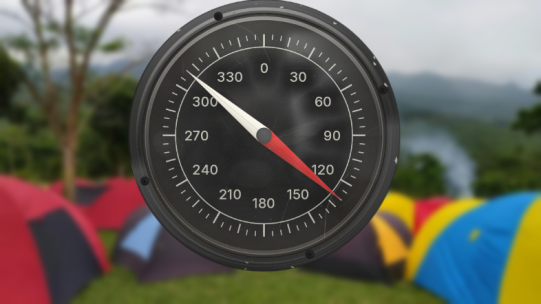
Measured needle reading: 130 °
